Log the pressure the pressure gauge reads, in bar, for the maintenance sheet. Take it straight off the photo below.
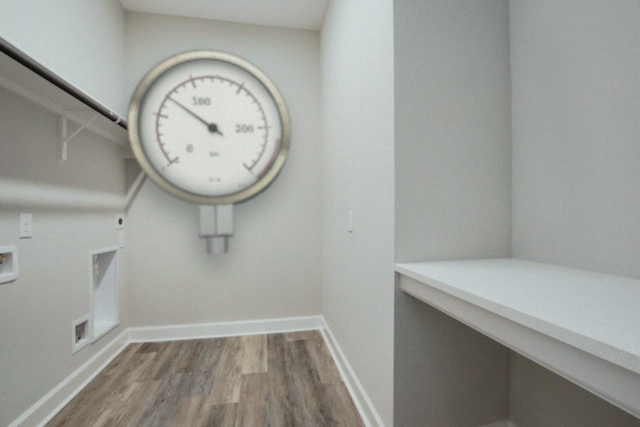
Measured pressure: 70 bar
